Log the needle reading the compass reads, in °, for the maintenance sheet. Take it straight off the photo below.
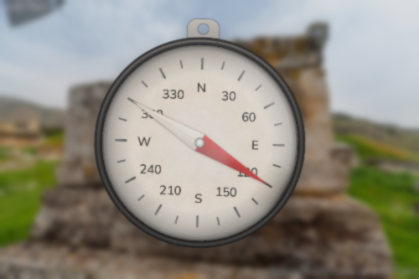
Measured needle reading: 120 °
